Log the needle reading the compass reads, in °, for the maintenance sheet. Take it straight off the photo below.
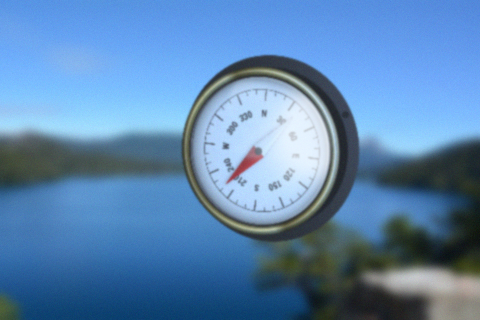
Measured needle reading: 220 °
